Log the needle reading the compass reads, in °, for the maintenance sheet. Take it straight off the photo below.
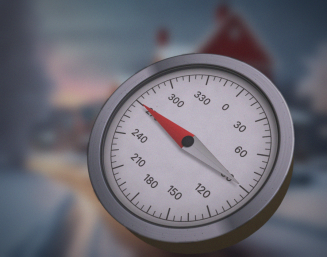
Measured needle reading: 270 °
